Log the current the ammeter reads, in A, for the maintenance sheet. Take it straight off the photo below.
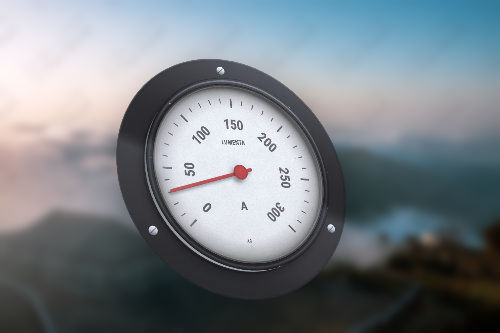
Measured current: 30 A
